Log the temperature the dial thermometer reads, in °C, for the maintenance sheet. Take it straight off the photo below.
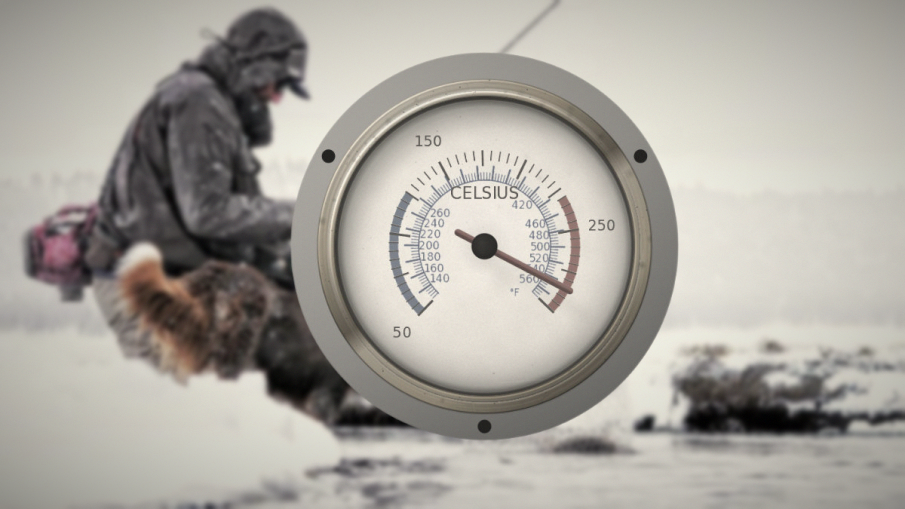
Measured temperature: 285 °C
